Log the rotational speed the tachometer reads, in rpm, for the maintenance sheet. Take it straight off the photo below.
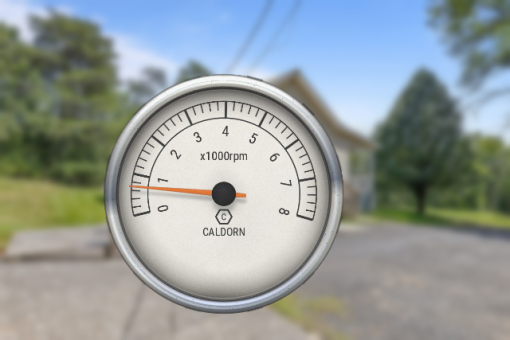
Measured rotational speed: 700 rpm
